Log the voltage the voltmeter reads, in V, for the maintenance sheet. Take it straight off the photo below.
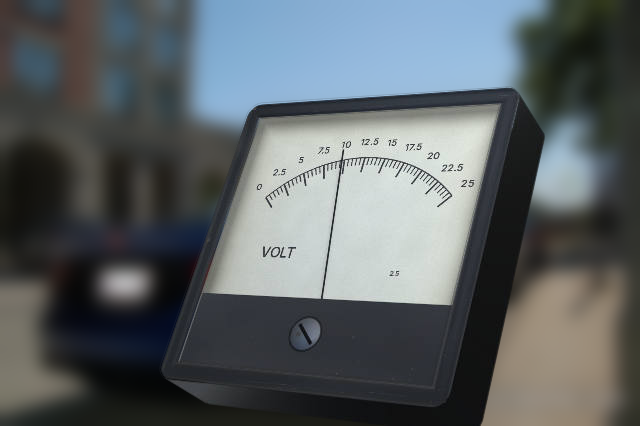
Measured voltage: 10 V
